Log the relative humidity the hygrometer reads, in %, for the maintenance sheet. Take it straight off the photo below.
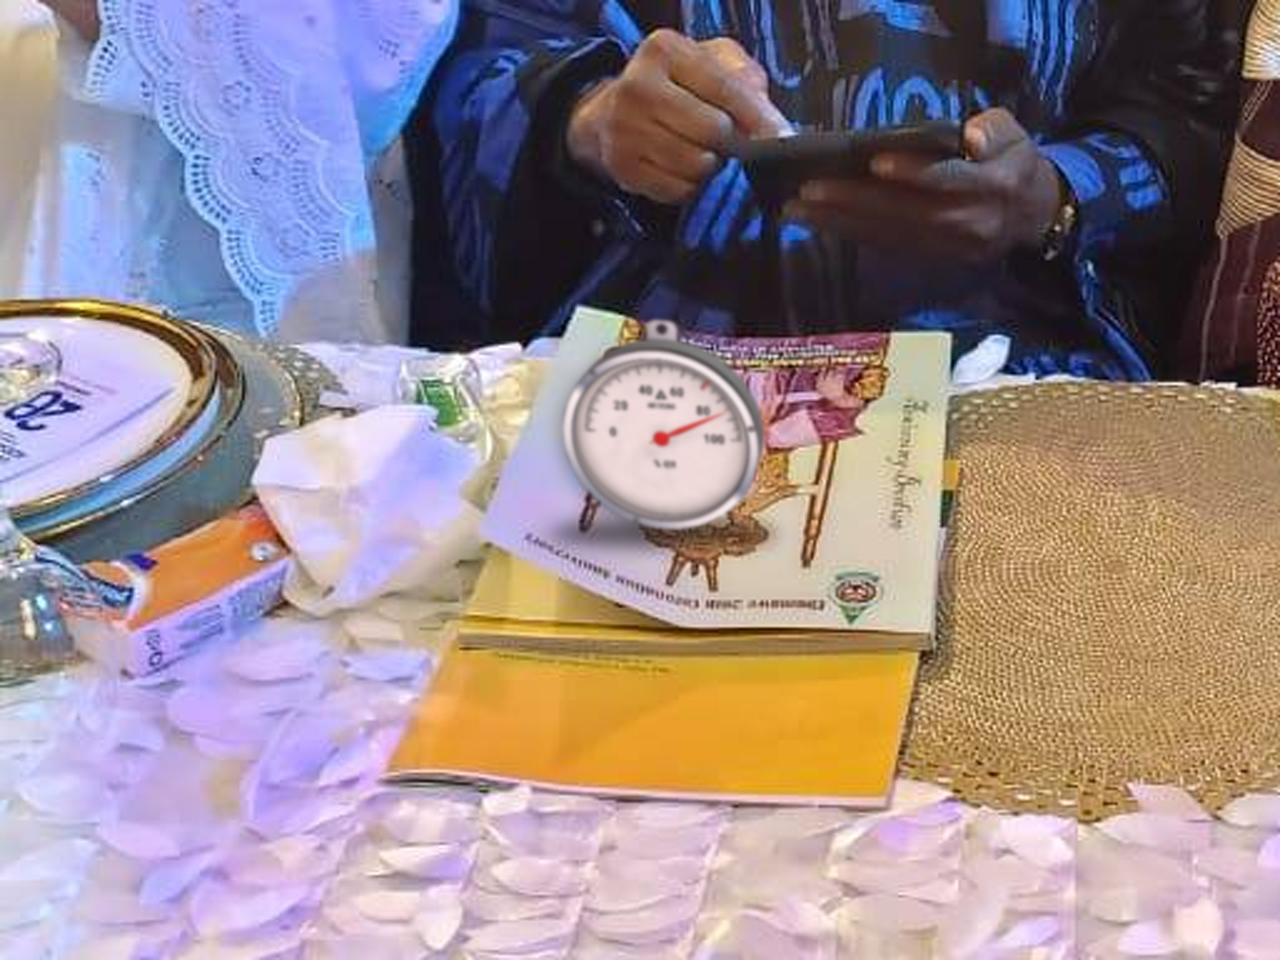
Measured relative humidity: 85 %
